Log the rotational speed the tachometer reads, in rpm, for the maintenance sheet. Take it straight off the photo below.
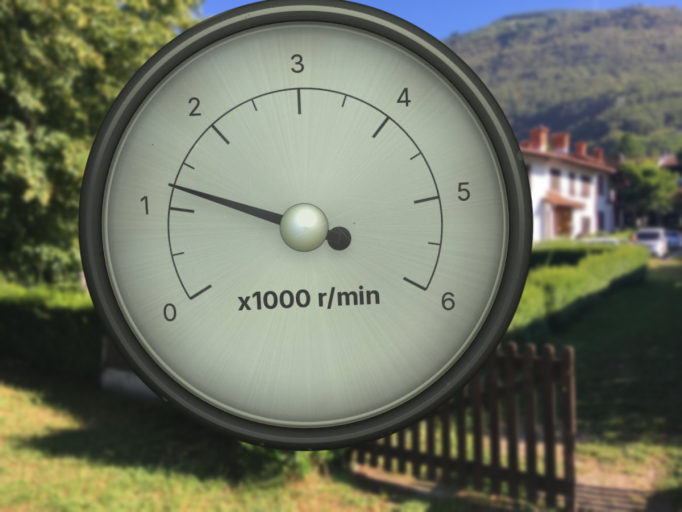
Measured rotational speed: 1250 rpm
